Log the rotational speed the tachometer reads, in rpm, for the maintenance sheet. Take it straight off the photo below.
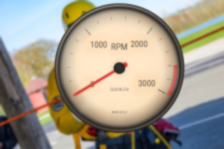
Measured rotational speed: 0 rpm
